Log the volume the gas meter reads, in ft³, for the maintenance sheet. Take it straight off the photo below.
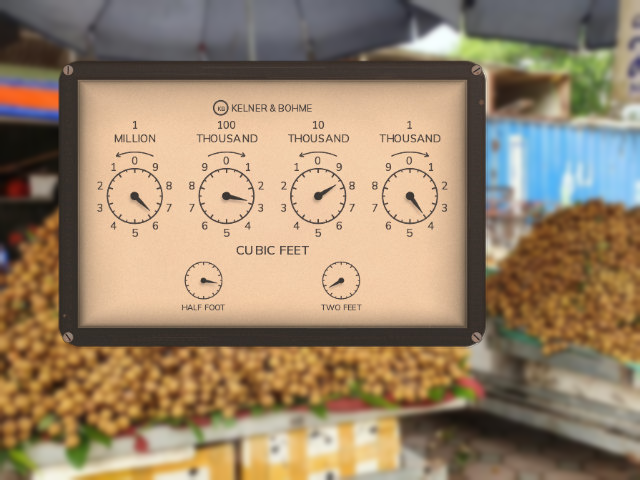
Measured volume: 628400 ft³
